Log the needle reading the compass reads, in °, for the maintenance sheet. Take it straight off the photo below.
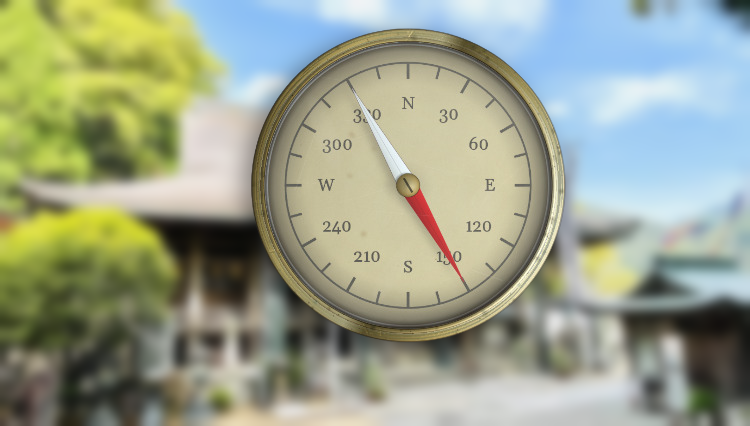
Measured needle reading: 150 °
